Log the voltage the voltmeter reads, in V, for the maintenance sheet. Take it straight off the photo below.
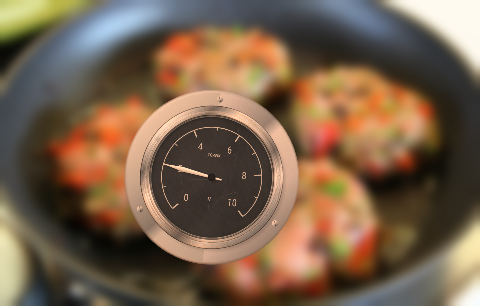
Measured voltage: 2 V
